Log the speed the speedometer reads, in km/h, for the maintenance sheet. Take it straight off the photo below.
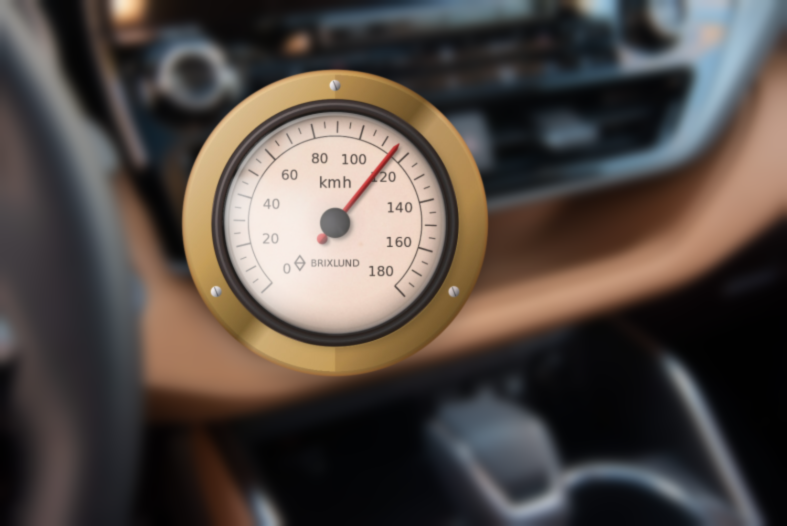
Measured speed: 115 km/h
